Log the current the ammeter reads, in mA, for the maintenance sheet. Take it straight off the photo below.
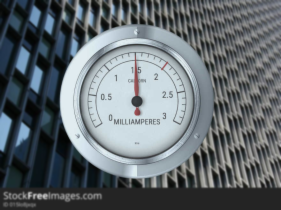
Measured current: 1.5 mA
